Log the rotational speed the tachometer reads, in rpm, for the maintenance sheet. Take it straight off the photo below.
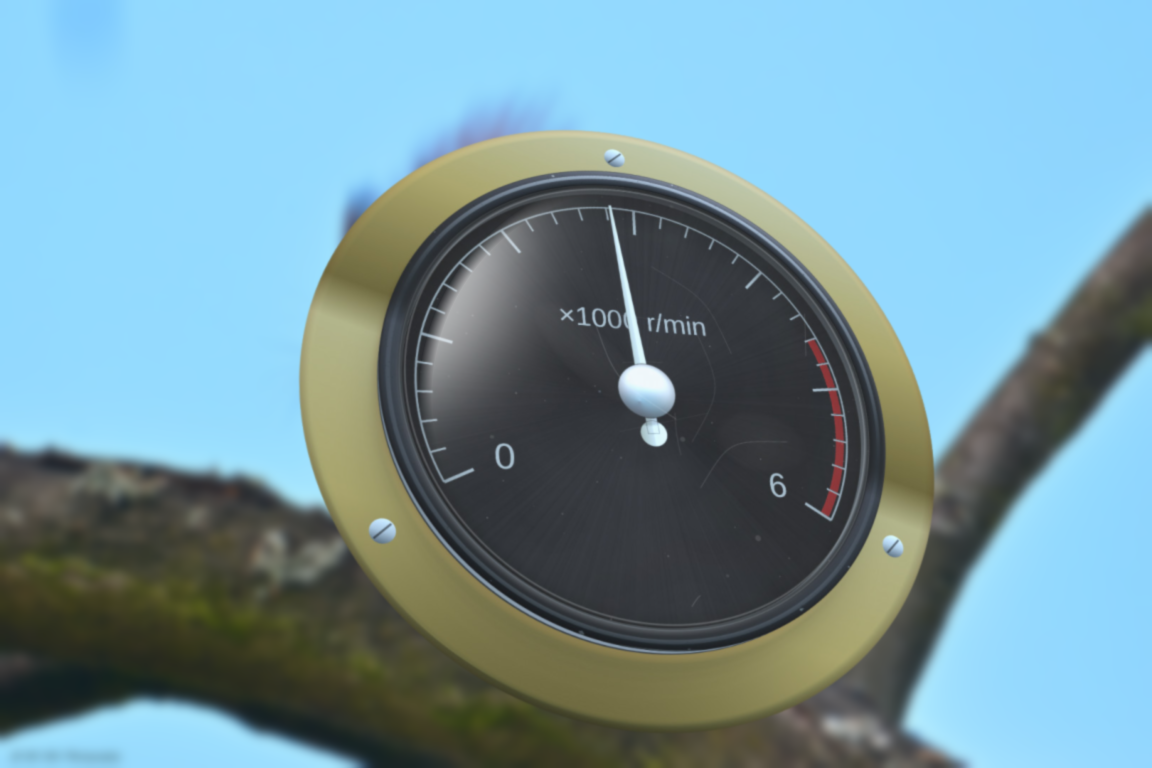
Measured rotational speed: 2800 rpm
